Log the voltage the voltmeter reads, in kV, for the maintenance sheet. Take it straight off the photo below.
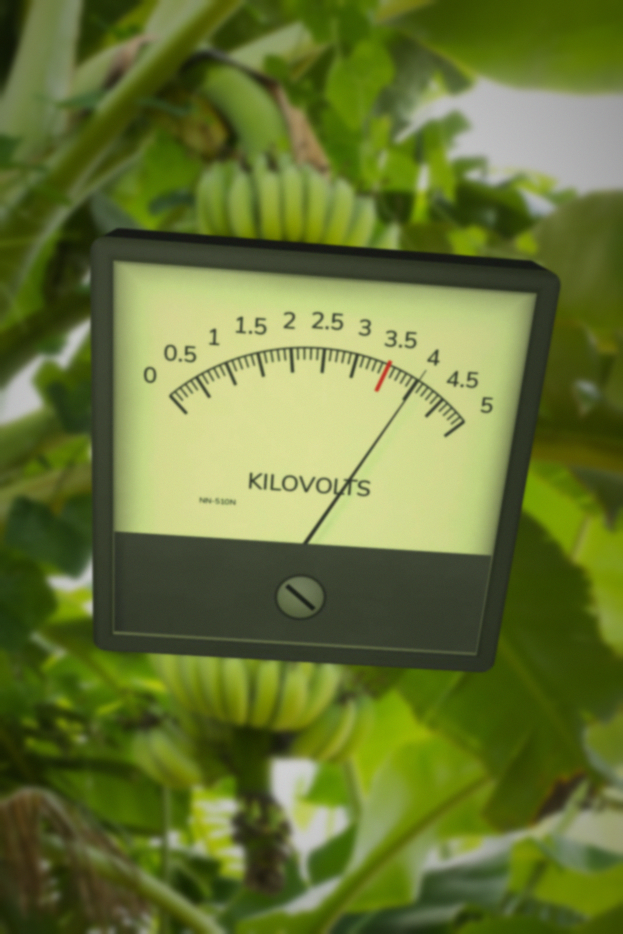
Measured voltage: 4 kV
